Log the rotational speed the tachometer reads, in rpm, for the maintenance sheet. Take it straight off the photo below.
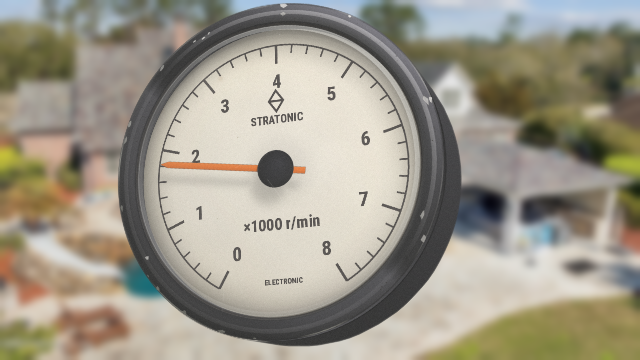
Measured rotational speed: 1800 rpm
